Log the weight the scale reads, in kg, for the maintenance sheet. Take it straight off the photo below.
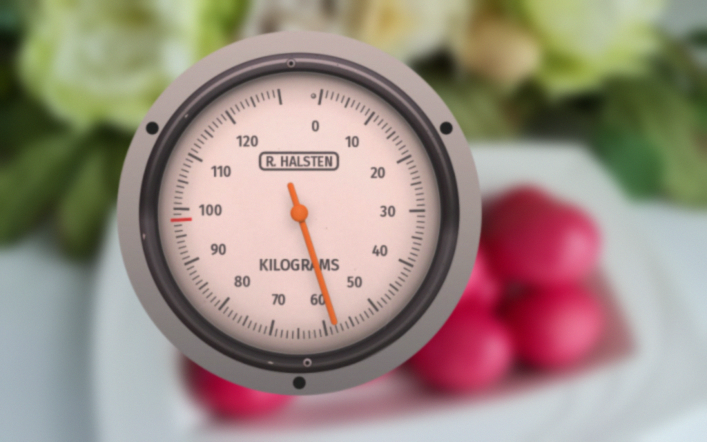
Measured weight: 58 kg
